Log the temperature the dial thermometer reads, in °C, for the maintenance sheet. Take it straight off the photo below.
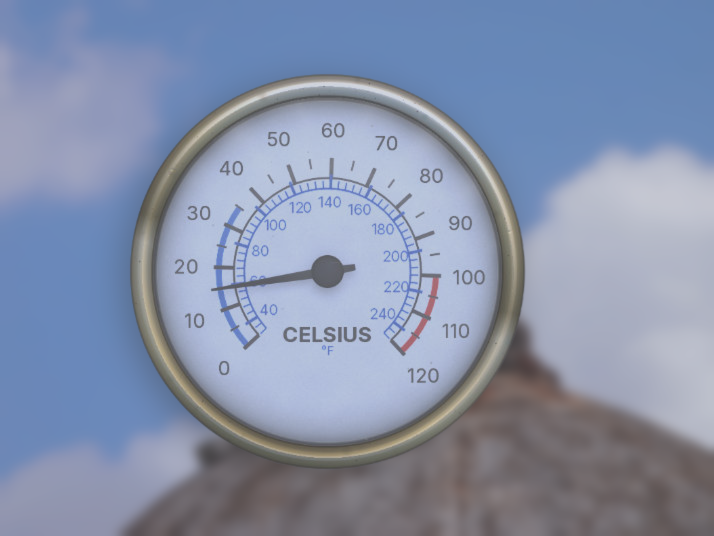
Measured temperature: 15 °C
